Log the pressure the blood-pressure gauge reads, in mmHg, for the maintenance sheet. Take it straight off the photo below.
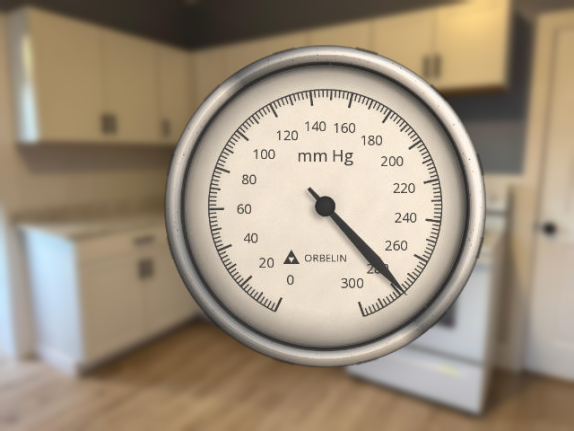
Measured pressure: 278 mmHg
